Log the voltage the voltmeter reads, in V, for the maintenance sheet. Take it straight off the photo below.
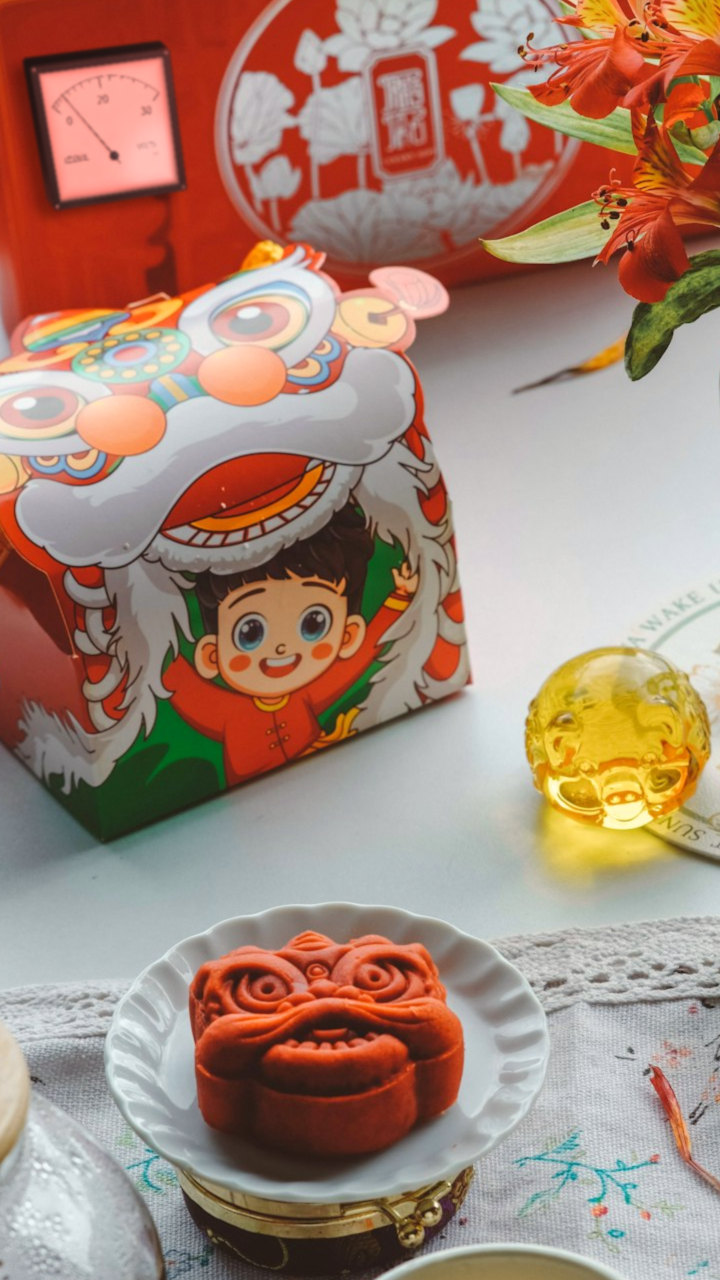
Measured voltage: 10 V
